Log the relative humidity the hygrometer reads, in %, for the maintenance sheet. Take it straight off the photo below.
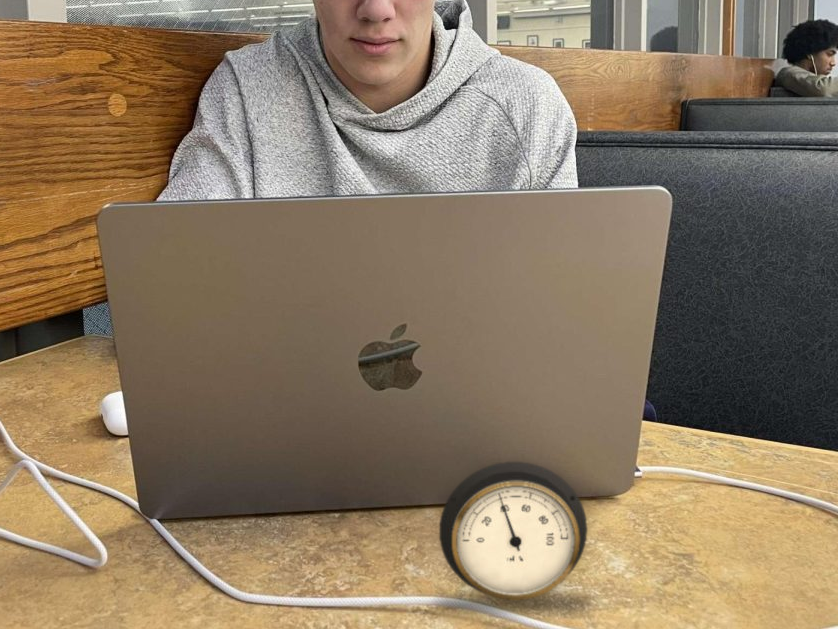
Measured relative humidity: 40 %
